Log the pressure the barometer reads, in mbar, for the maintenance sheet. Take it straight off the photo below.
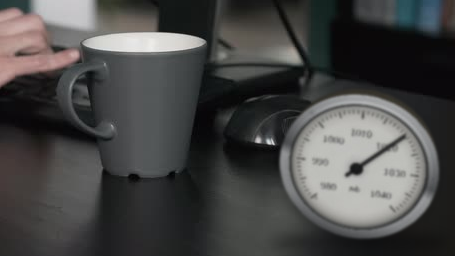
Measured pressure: 1020 mbar
